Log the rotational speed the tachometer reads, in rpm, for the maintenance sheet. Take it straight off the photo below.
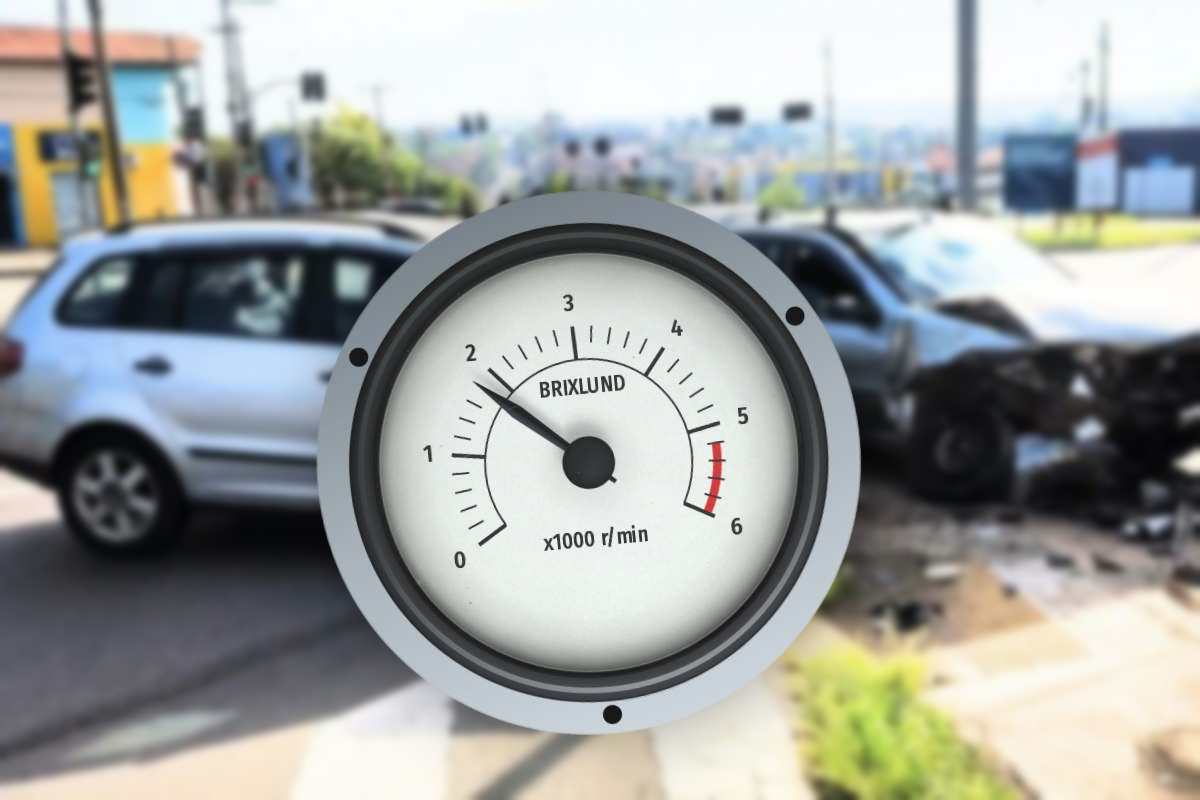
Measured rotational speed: 1800 rpm
